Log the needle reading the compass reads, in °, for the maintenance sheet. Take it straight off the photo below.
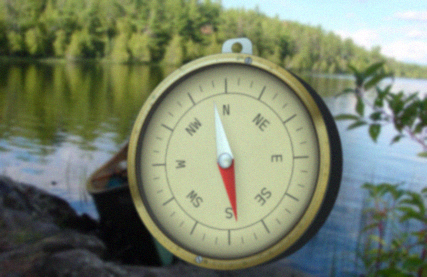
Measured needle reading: 170 °
